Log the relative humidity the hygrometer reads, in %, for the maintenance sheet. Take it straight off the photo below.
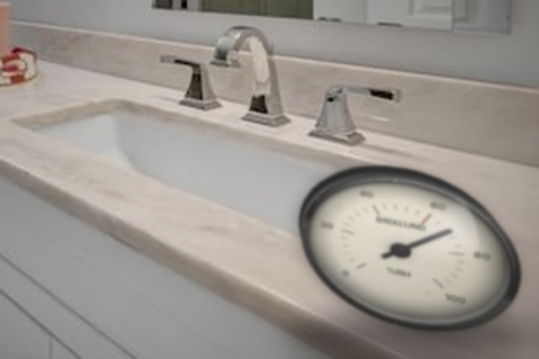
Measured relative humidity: 68 %
